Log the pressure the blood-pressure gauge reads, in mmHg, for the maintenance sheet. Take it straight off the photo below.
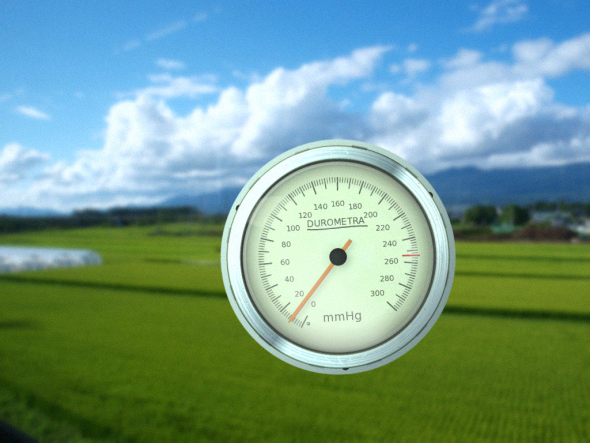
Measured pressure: 10 mmHg
